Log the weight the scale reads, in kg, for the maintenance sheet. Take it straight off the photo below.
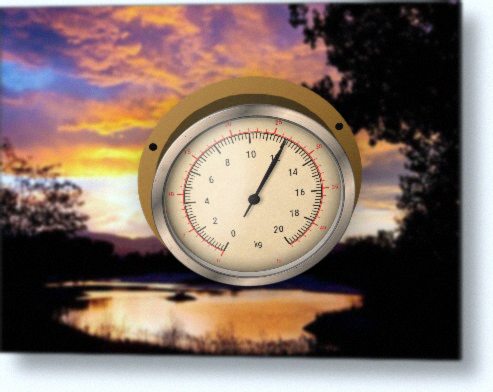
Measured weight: 12 kg
